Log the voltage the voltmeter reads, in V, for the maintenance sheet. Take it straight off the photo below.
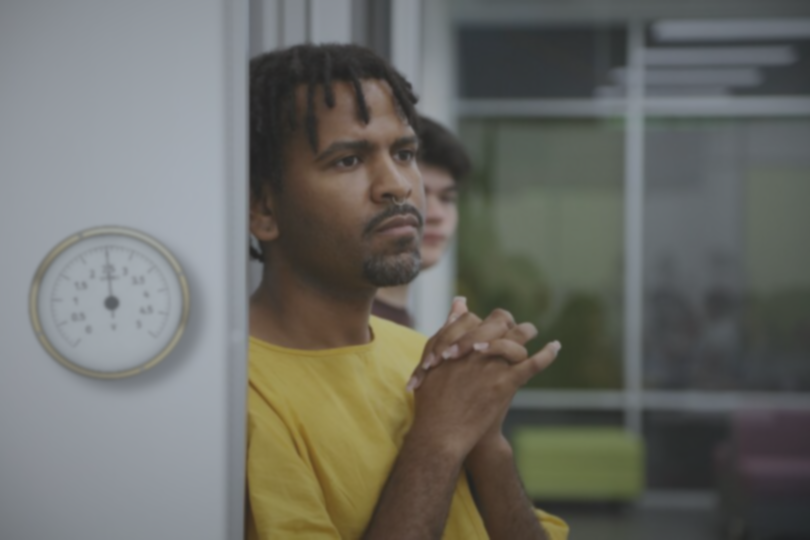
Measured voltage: 2.5 V
